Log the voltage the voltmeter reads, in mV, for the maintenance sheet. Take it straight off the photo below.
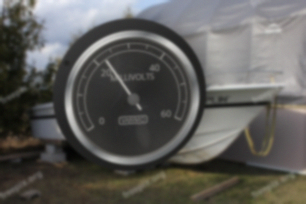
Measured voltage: 22.5 mV
